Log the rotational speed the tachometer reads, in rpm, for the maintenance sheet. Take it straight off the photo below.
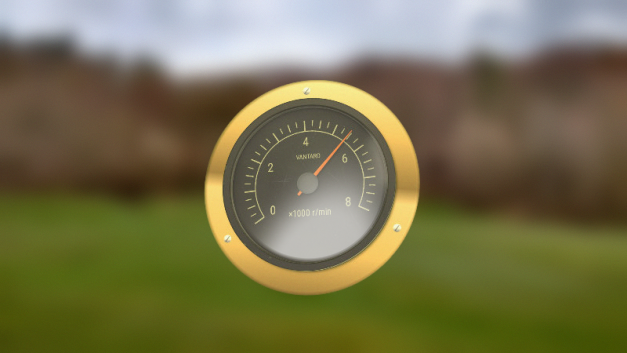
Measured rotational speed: 5500 rpm
